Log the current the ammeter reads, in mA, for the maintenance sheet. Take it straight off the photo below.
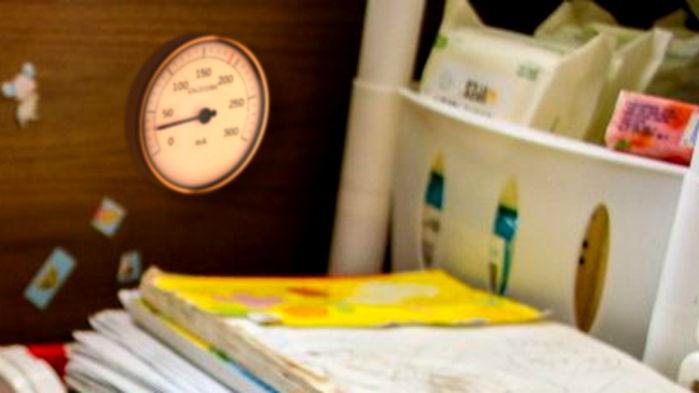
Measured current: 30 mA
